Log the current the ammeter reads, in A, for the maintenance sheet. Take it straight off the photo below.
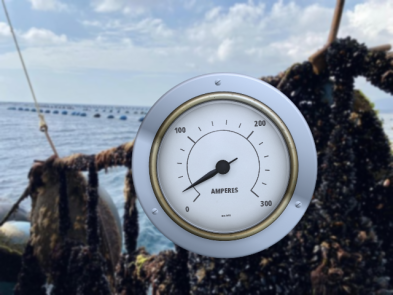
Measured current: 20 A
